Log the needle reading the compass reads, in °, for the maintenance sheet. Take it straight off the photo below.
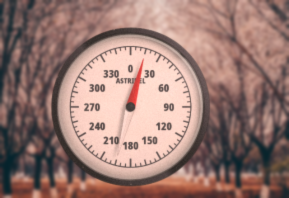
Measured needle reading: 15 °
